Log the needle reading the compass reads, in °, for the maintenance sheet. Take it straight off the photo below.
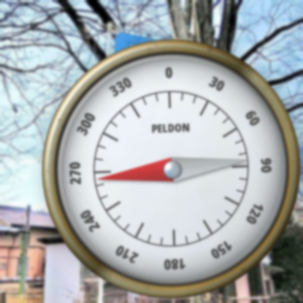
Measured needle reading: 265 °
